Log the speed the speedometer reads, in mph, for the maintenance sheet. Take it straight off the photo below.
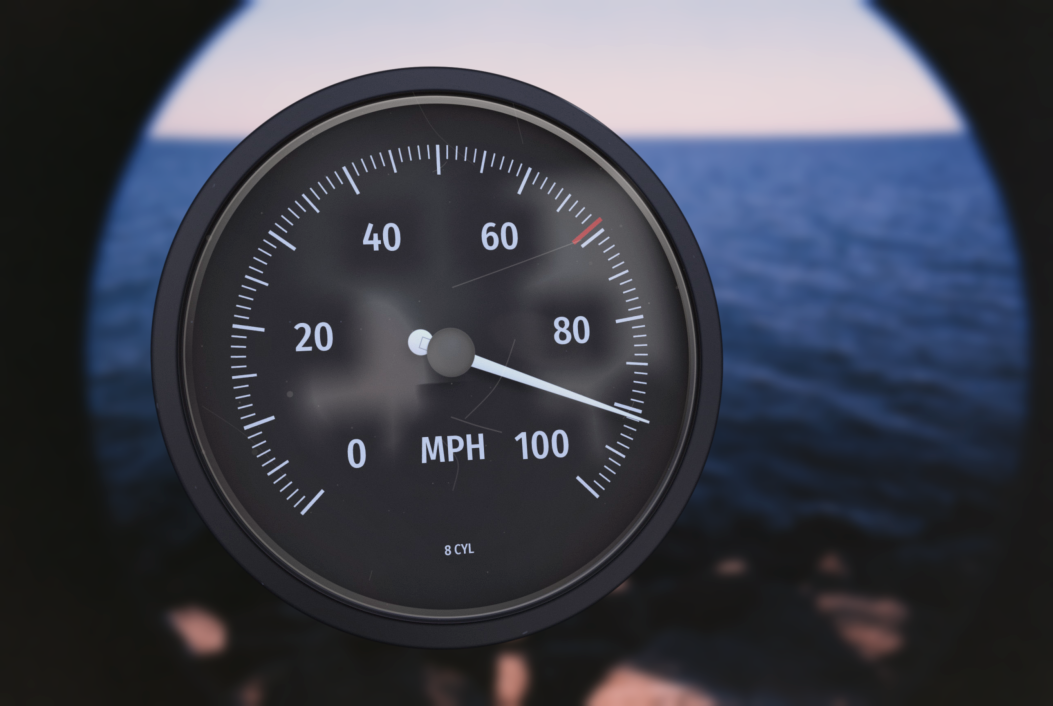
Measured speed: 91 mph
